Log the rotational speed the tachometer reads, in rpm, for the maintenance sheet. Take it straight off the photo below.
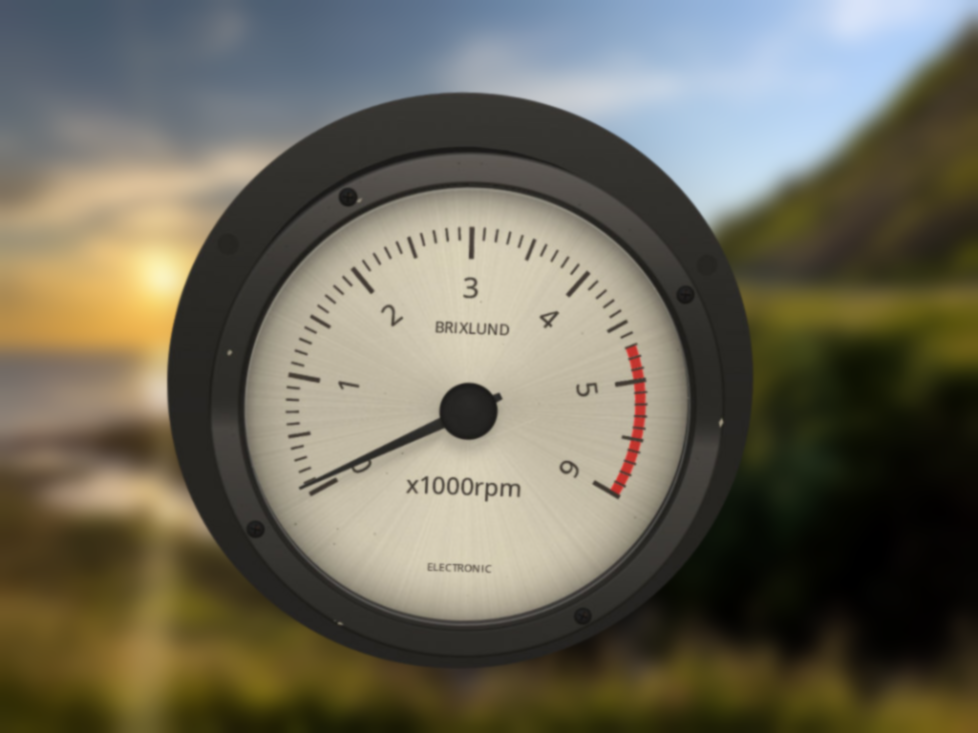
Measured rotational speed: 100 rpm
